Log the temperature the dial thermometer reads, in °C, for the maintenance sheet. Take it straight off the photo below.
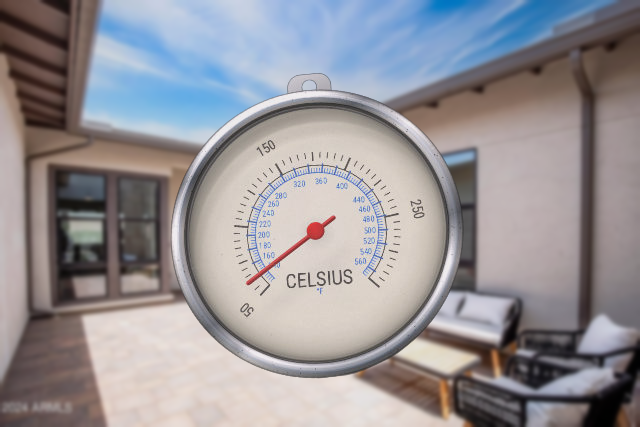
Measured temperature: 60 °C
